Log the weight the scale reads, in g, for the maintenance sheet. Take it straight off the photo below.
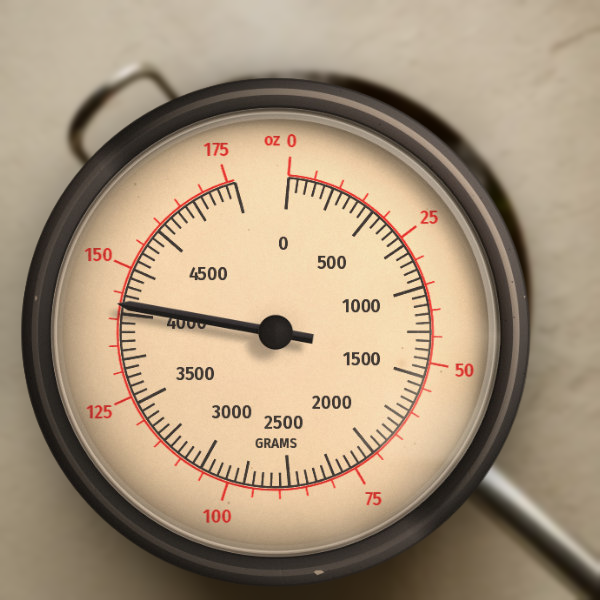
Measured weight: 4050 g
